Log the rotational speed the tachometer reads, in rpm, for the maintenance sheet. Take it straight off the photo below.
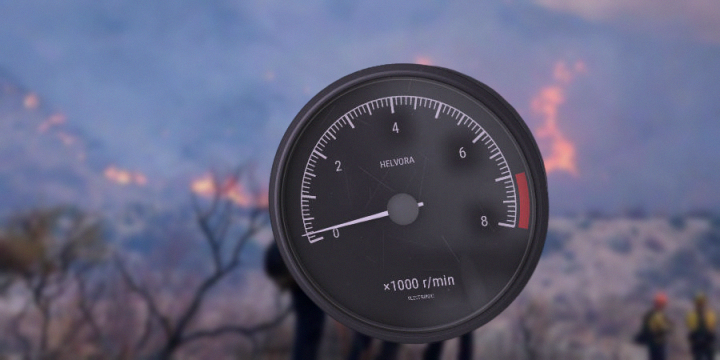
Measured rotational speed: 200 rpm
